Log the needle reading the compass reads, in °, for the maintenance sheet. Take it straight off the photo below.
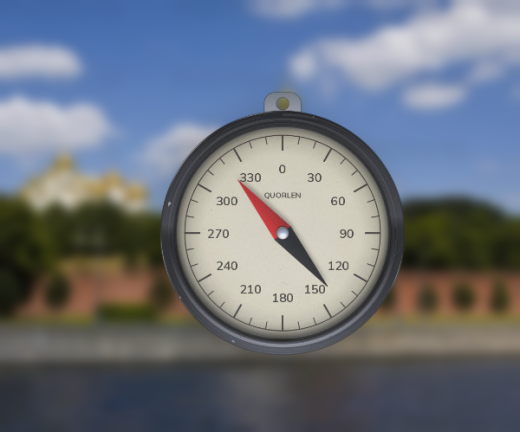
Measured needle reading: 320 °
